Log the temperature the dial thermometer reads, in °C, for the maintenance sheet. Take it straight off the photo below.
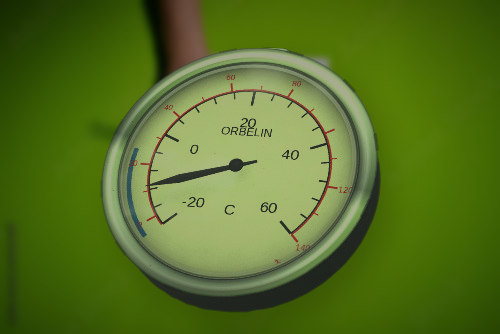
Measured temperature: -12 °C
